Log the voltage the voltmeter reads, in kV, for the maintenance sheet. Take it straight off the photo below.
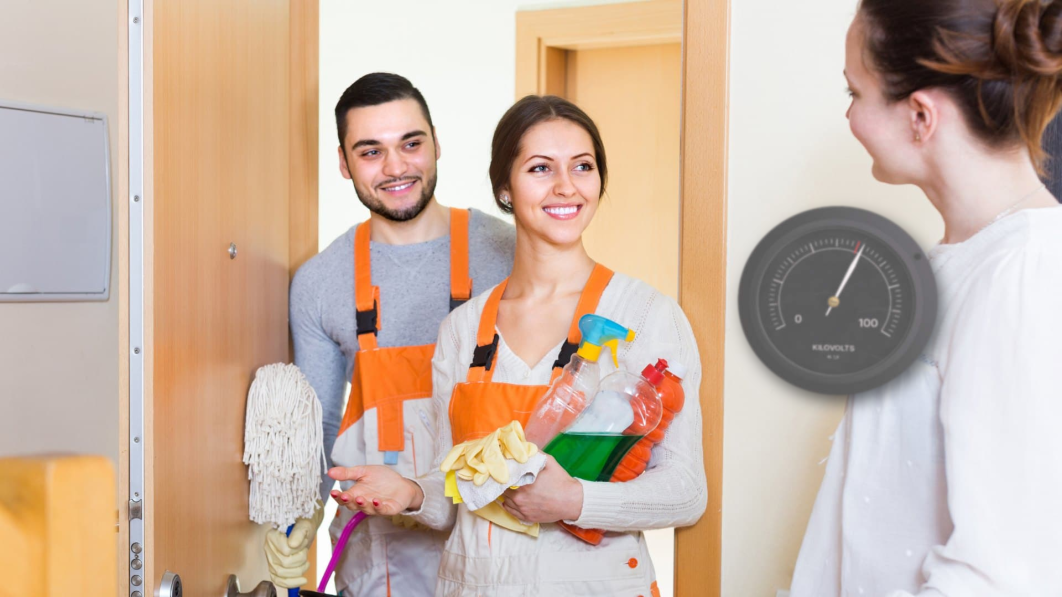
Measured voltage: 60 kV
